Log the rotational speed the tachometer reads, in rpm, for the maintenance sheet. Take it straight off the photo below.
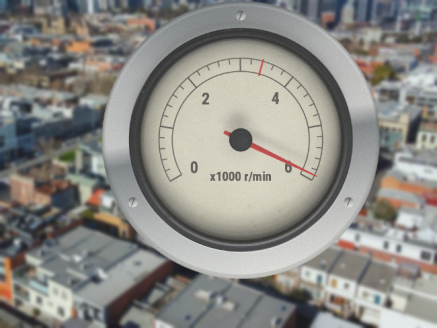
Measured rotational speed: 5900 rpm
